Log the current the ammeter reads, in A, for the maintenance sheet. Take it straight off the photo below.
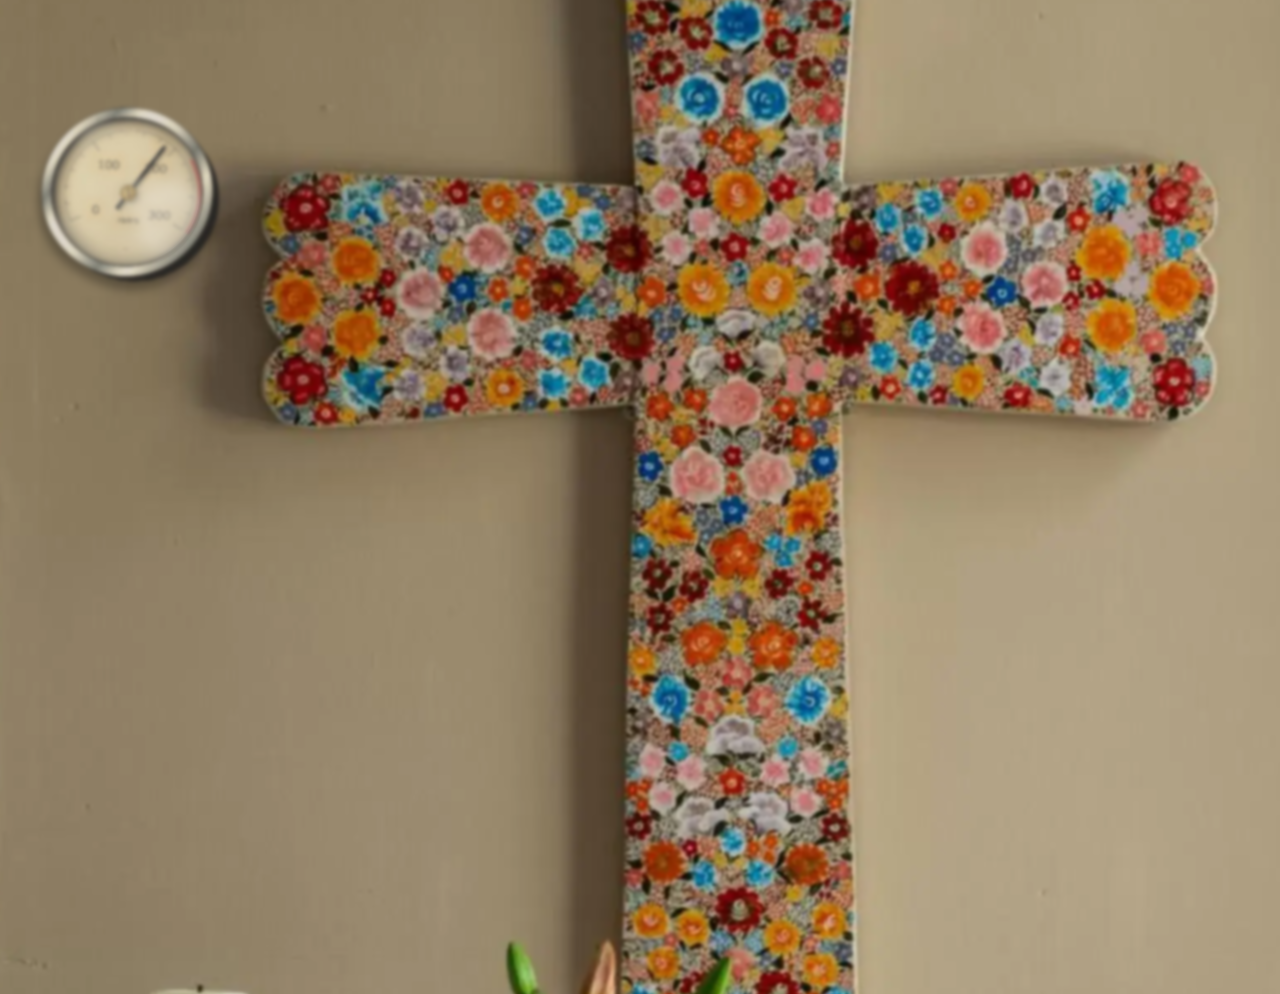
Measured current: 190 A
